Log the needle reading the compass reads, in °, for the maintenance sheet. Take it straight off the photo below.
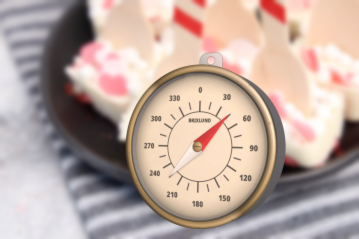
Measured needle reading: 45 °
